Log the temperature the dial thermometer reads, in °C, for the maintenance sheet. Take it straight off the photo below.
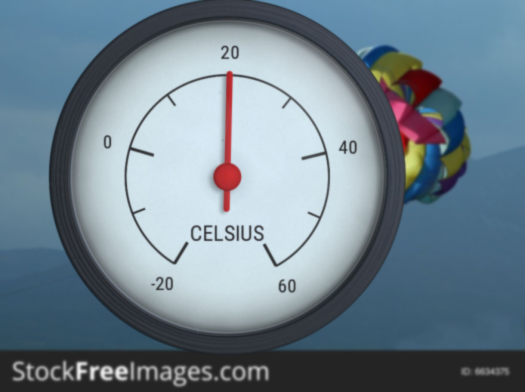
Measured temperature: 20 °C
